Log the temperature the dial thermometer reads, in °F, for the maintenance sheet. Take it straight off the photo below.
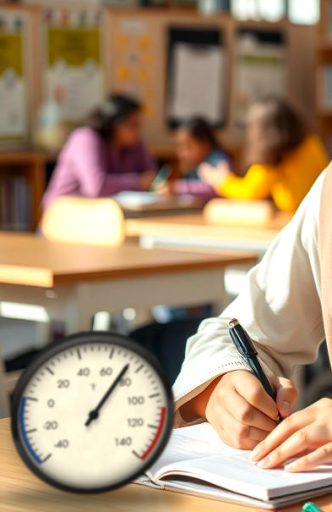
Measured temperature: 72 °F
